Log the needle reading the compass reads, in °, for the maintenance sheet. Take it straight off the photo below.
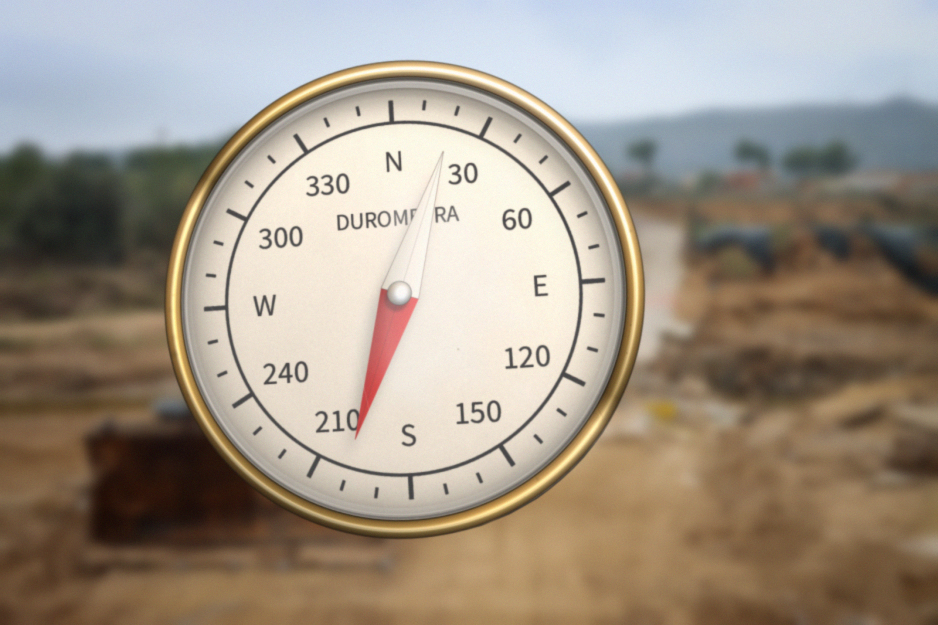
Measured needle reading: 200 °
